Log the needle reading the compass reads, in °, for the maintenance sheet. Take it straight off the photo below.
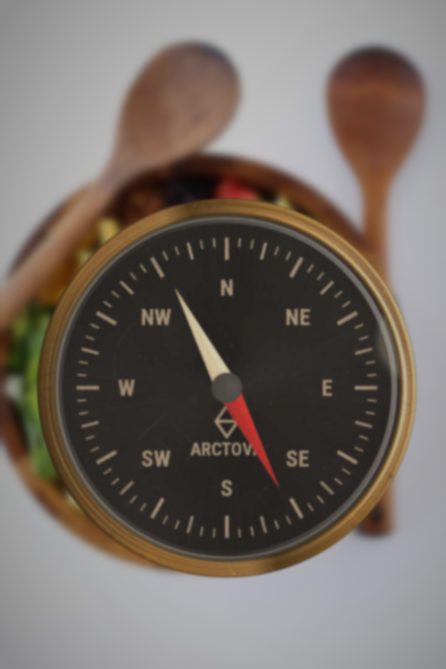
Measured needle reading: 152.5 °
